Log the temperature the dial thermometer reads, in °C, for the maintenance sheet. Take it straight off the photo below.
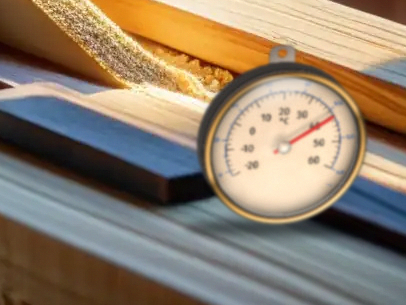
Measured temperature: 40 °C
